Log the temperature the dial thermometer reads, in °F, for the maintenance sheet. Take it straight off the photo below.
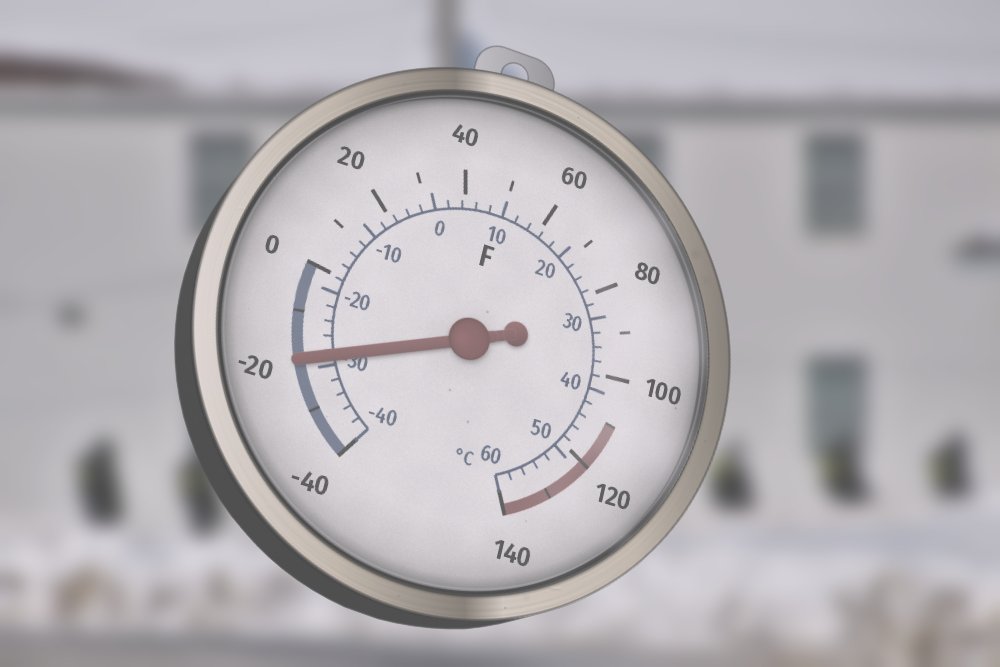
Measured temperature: -20 °F
